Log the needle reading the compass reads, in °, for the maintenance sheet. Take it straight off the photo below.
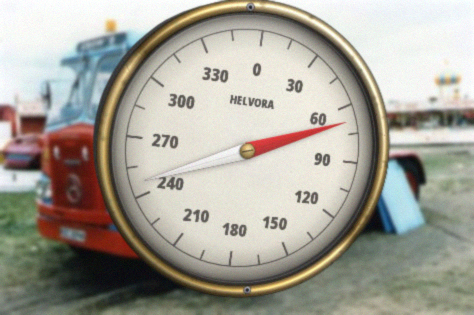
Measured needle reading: 67.5 °
